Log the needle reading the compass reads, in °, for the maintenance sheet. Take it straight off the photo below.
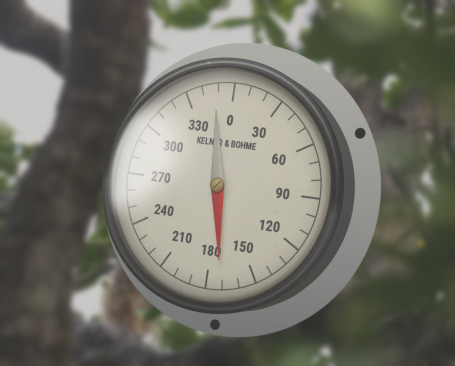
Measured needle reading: 170 °
